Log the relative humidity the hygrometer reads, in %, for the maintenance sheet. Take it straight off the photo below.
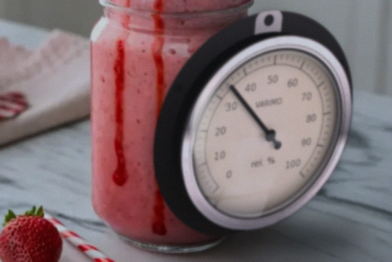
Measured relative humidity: 34 %
